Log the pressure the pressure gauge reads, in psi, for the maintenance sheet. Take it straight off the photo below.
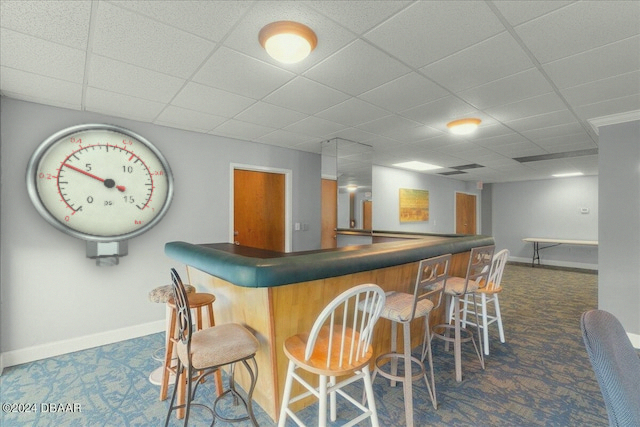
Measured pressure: 4 psi
